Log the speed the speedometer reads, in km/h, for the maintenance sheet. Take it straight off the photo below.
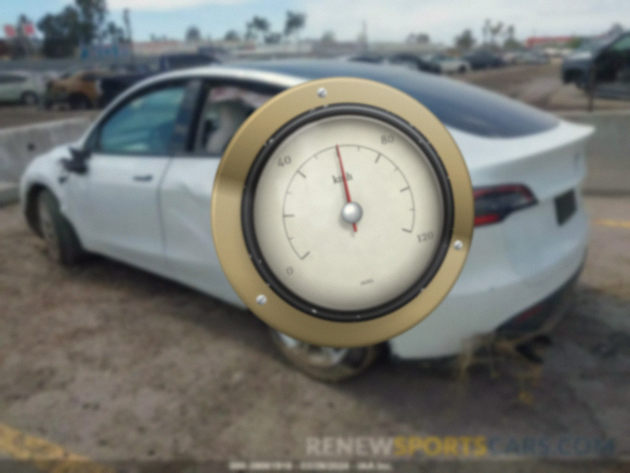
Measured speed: 60 km/h
